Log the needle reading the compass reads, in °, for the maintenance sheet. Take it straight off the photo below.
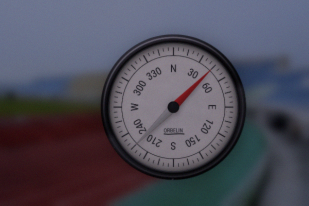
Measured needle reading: 45 °
